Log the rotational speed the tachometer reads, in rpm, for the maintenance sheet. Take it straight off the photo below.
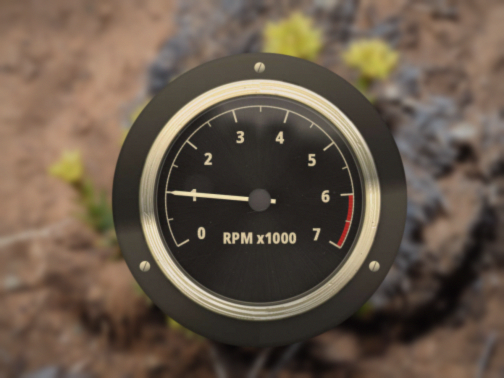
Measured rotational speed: 1000 rpm
